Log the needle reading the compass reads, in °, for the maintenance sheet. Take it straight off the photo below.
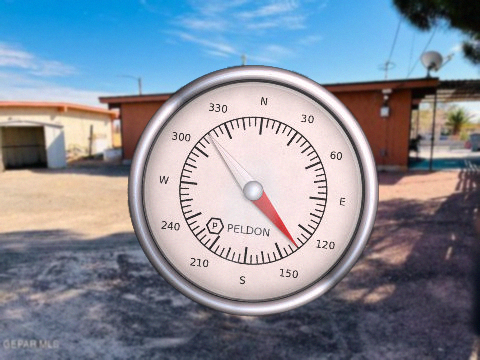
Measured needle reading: 135 °
